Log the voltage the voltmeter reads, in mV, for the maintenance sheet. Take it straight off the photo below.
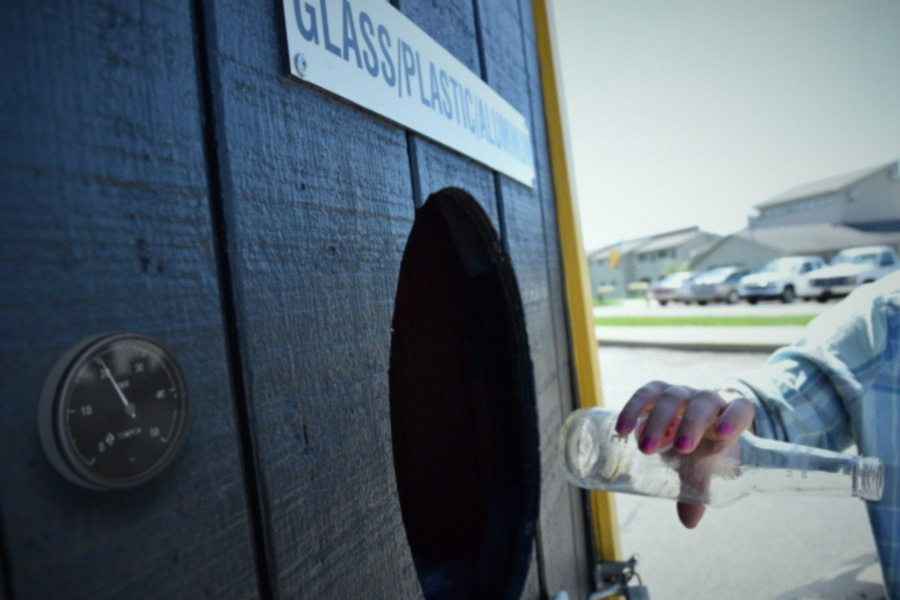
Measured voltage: 20 mV
